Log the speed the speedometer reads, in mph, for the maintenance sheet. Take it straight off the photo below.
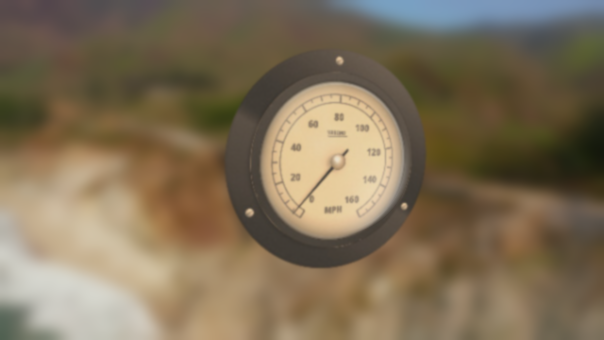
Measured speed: 5 mph
